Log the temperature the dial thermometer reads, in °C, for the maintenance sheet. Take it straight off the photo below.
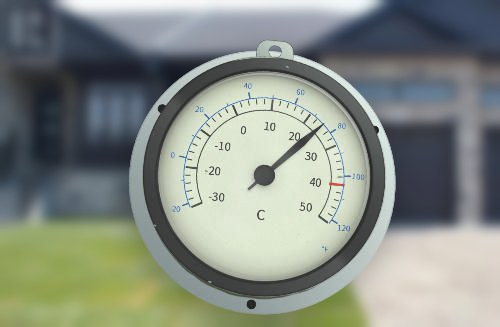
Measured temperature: 24 °C
